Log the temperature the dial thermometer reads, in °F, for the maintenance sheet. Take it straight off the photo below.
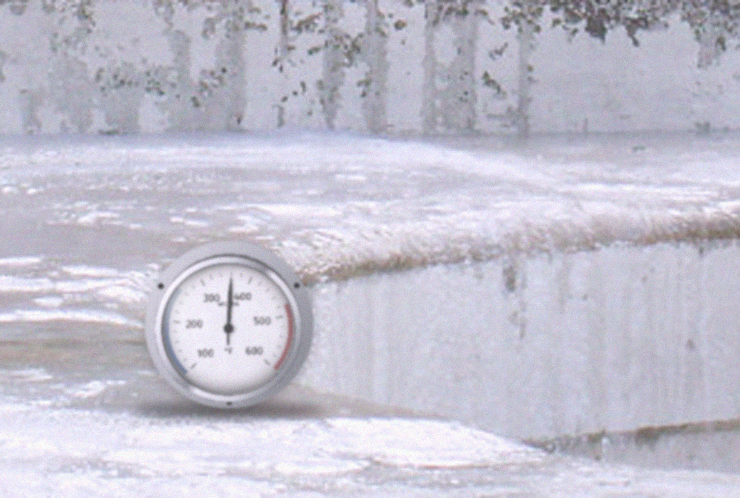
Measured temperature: 360 °F
